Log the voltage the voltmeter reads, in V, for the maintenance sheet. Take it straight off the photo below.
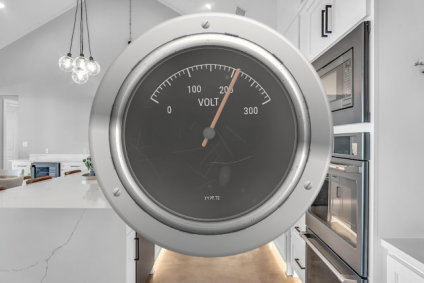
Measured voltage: 210 V
